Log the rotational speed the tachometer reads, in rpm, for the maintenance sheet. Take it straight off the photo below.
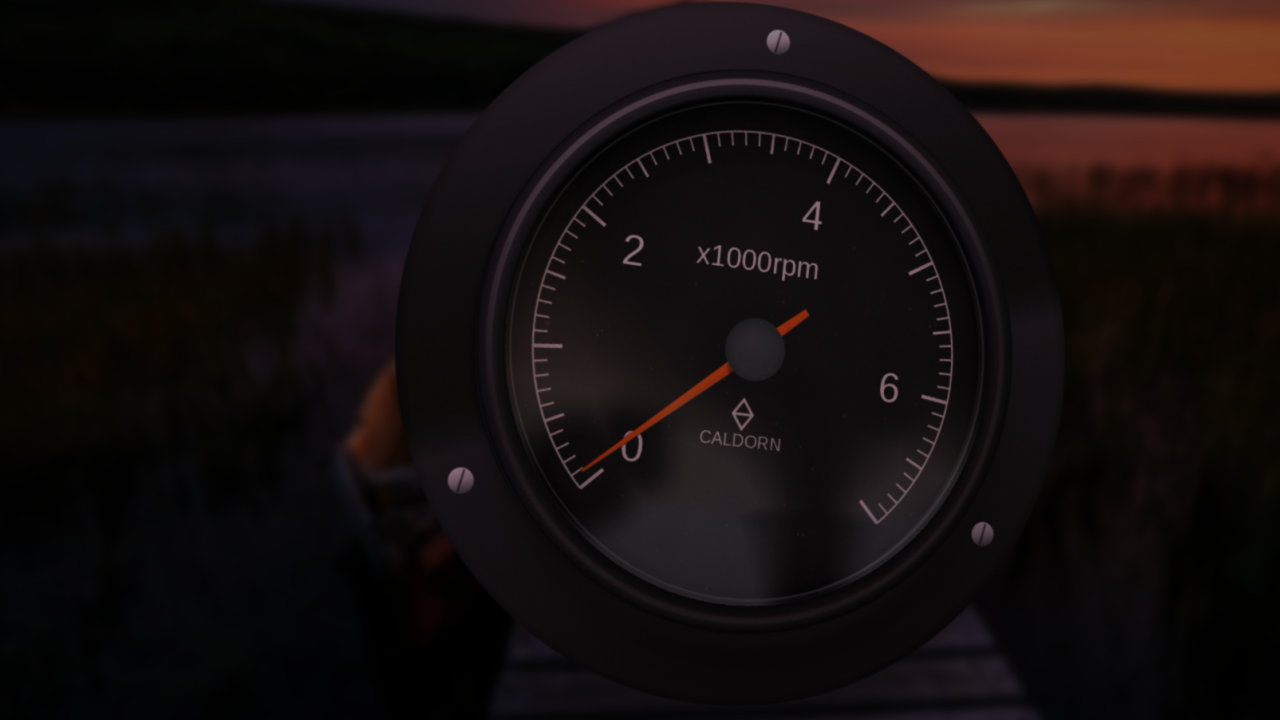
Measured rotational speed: 100 rpm
